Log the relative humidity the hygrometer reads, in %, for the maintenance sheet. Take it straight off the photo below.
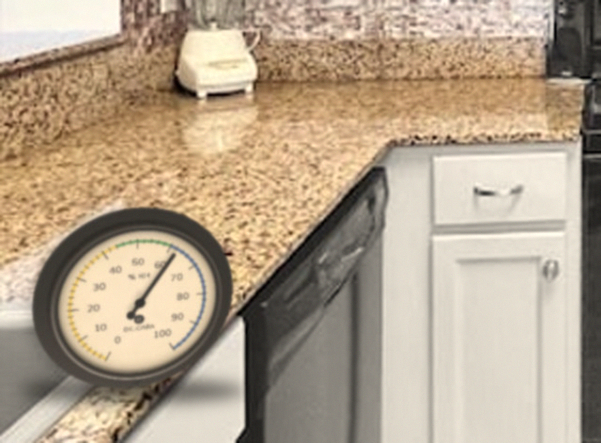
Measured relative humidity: 62 %
